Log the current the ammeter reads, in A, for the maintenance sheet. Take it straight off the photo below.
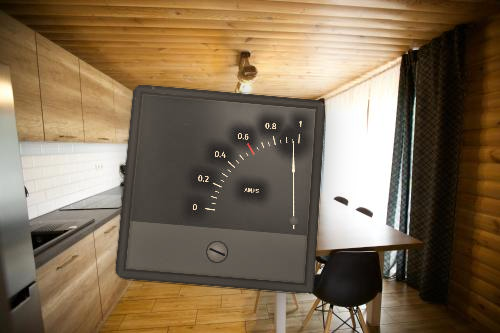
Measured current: 0.95 A
